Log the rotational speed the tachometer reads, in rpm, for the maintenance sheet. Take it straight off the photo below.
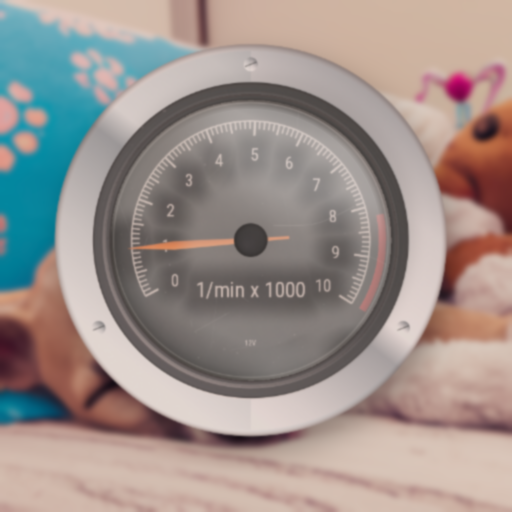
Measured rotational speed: 1000 rpm
